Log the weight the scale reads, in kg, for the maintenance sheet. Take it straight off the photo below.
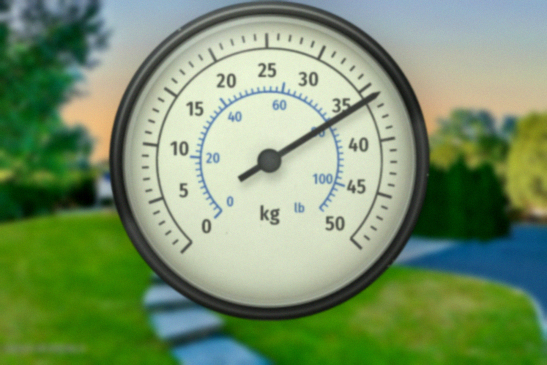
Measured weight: 36 kg
